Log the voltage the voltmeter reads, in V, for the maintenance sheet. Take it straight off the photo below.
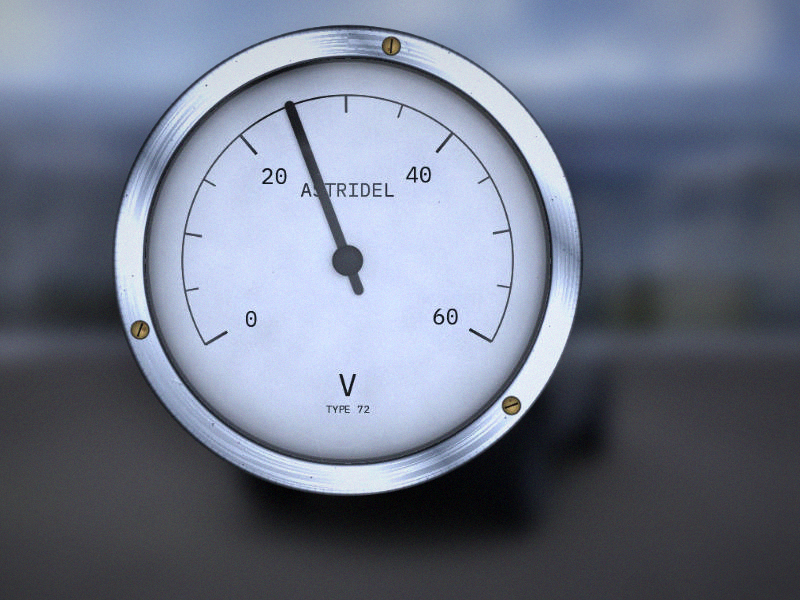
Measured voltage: 25 V
